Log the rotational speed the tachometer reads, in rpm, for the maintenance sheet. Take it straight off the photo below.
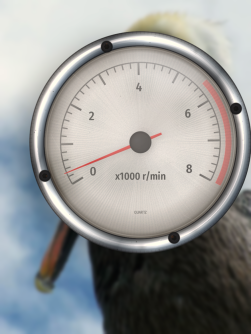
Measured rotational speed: 300 rpm
